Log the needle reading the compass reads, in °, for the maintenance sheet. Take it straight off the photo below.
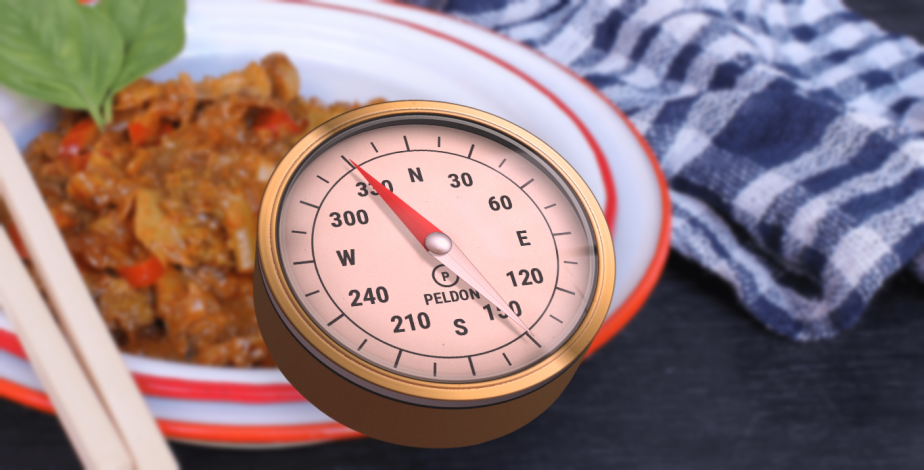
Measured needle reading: 330 °
